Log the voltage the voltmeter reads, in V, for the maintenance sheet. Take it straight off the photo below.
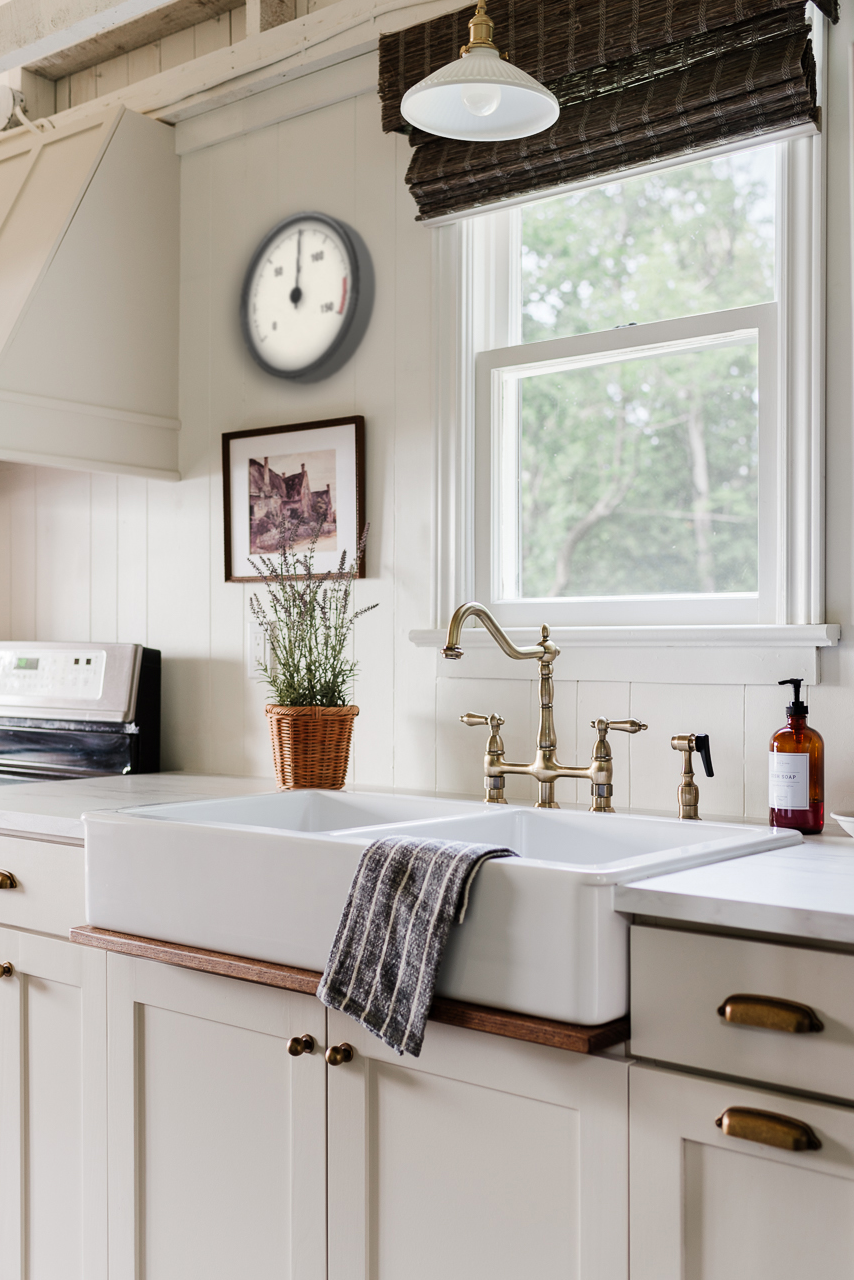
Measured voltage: 80 V
